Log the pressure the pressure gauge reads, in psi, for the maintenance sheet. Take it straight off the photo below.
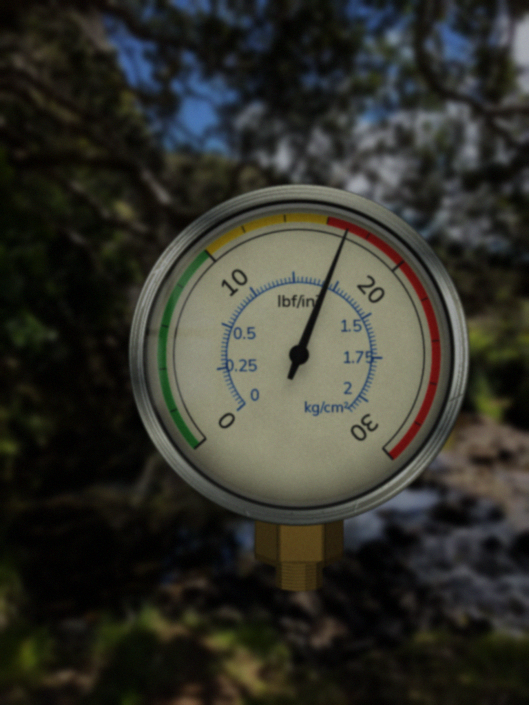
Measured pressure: 17 psi
